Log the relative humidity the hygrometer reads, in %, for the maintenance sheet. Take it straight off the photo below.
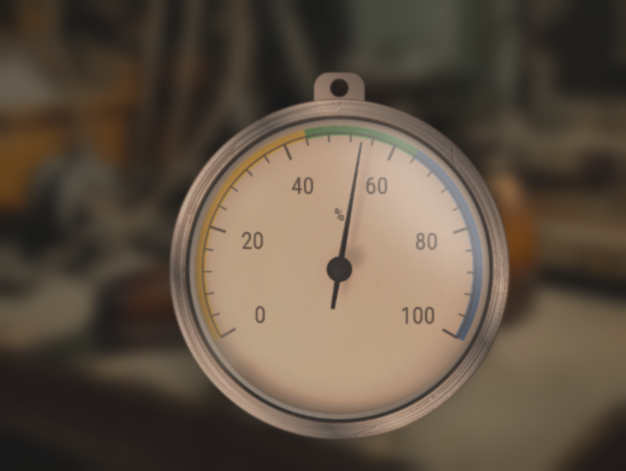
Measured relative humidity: 54 %
